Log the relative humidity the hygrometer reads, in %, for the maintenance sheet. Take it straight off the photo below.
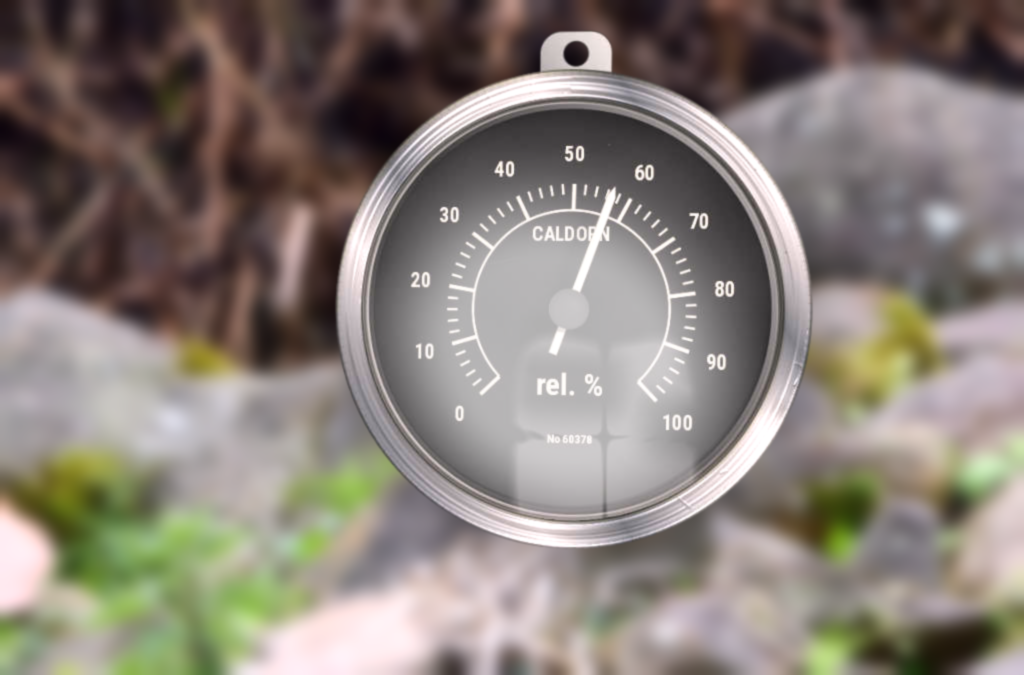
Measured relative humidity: 57 %
